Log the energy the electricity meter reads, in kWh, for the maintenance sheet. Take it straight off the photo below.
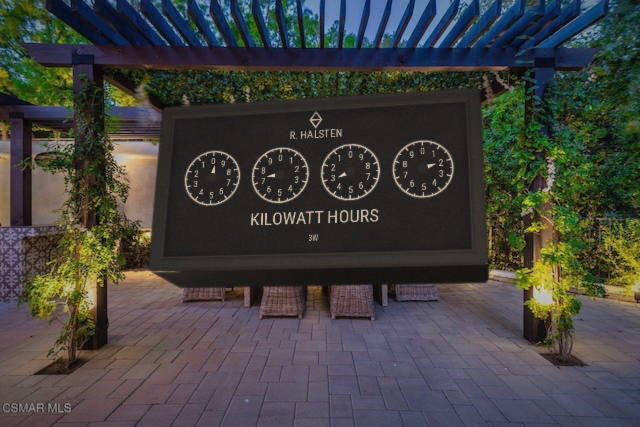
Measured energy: 9732 kWh
